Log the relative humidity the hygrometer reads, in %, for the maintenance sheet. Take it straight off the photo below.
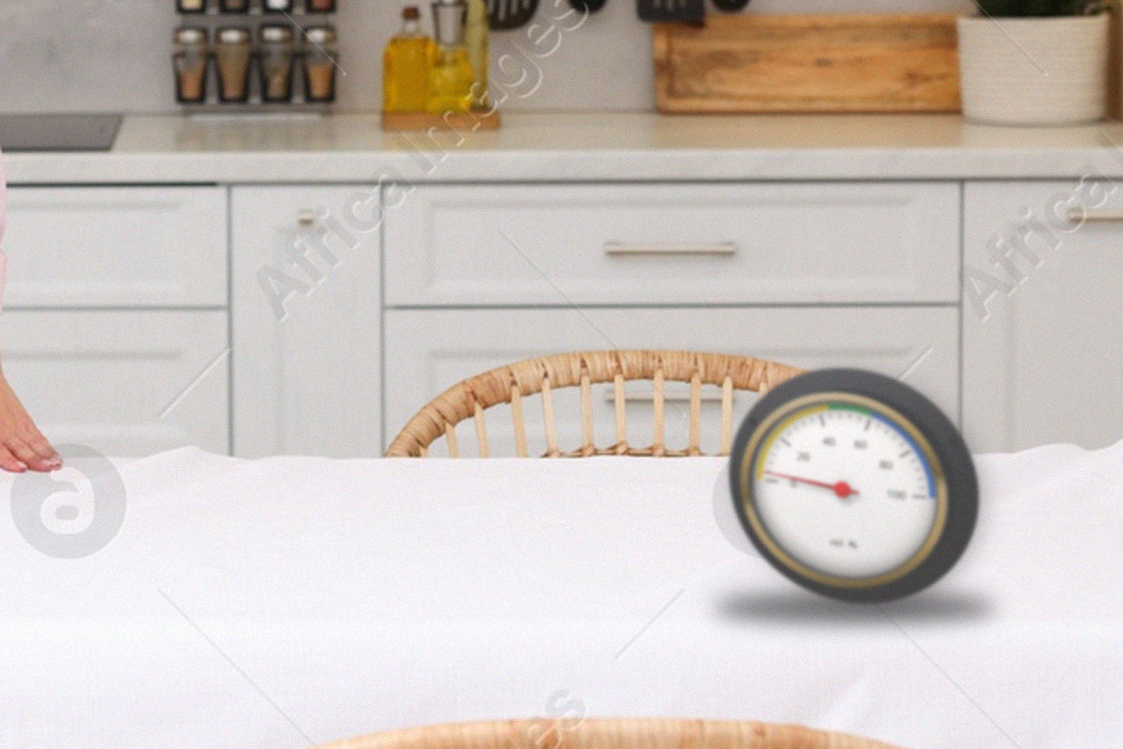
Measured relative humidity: 4 %
